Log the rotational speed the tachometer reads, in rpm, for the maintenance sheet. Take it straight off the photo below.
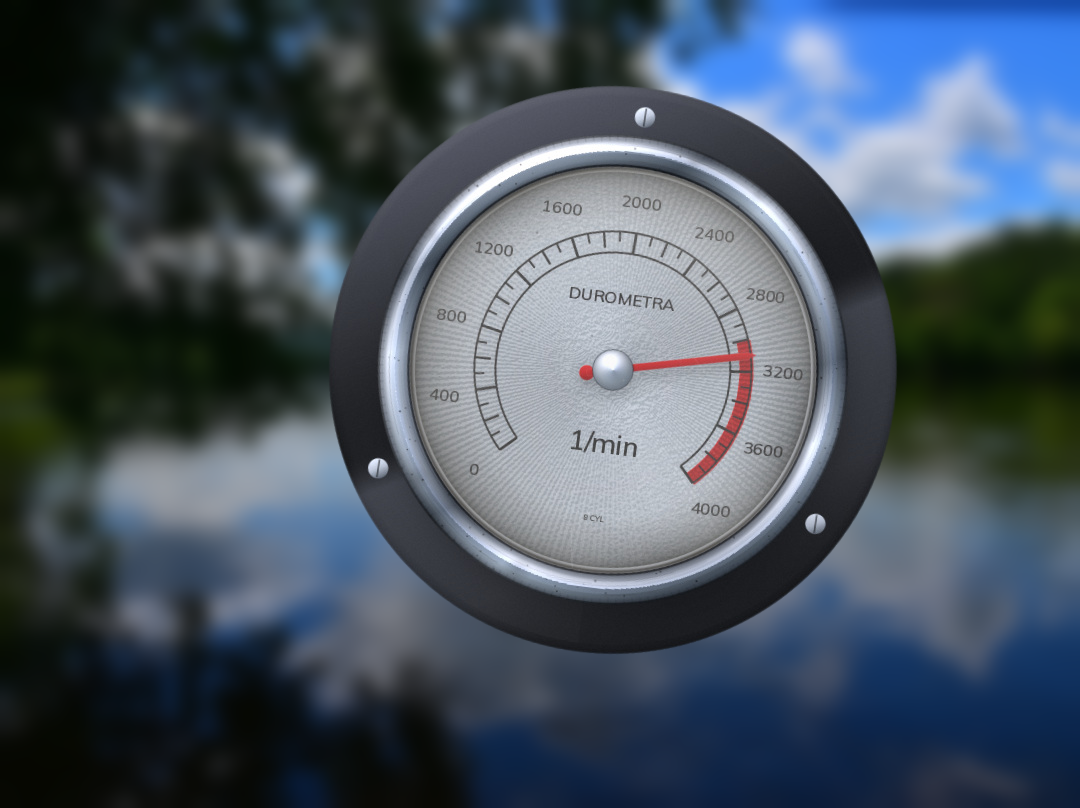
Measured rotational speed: 3100 rpm
